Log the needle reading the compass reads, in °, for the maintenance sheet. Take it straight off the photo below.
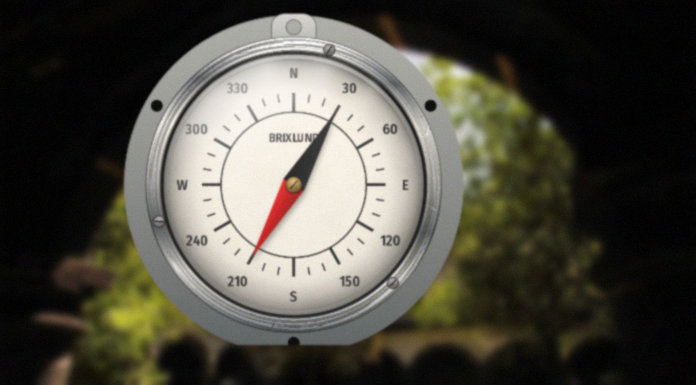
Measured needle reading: 210 °
